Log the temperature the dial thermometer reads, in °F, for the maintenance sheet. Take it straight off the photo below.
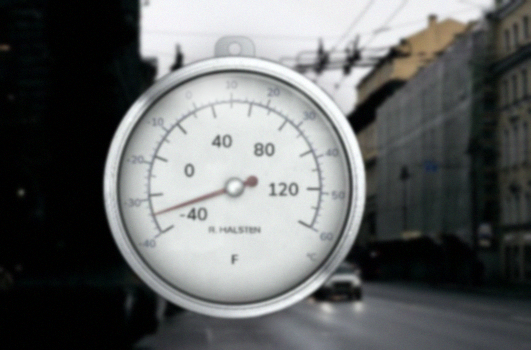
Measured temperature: -30 °F
